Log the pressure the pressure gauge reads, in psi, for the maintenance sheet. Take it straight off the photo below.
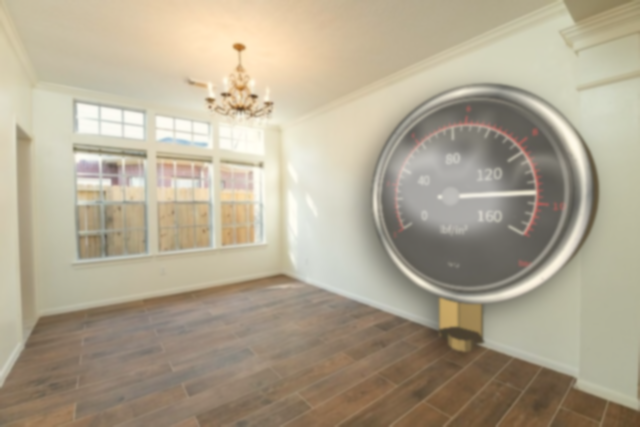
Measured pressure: 140 psi
